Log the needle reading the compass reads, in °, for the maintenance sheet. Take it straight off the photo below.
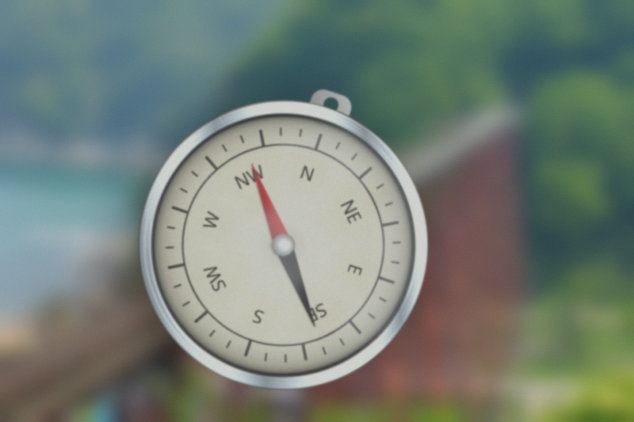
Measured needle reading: 320 °
